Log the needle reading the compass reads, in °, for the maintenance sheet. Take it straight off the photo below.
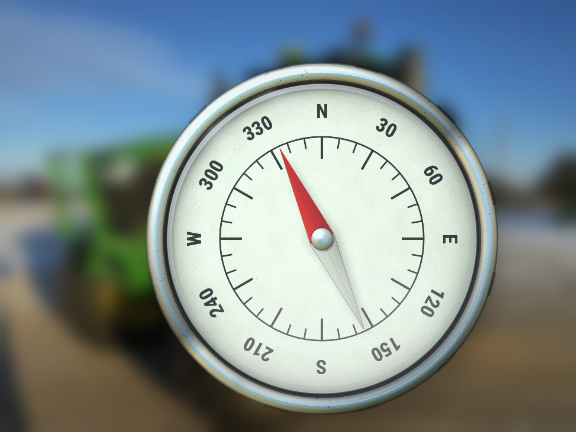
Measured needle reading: 335 °
